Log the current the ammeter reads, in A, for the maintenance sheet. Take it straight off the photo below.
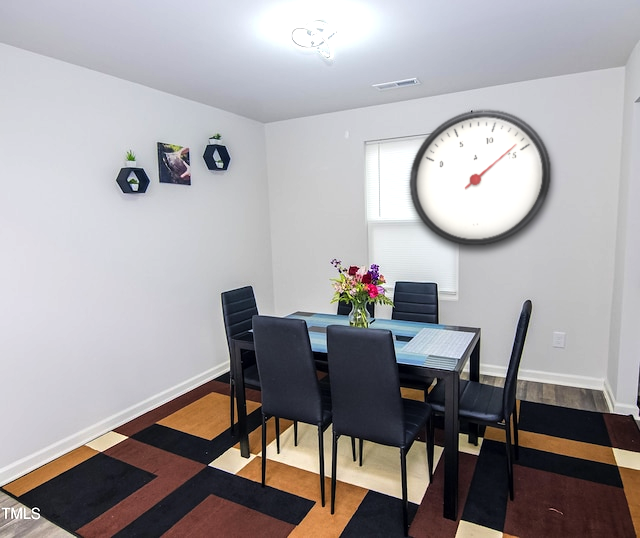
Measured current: 14 A
